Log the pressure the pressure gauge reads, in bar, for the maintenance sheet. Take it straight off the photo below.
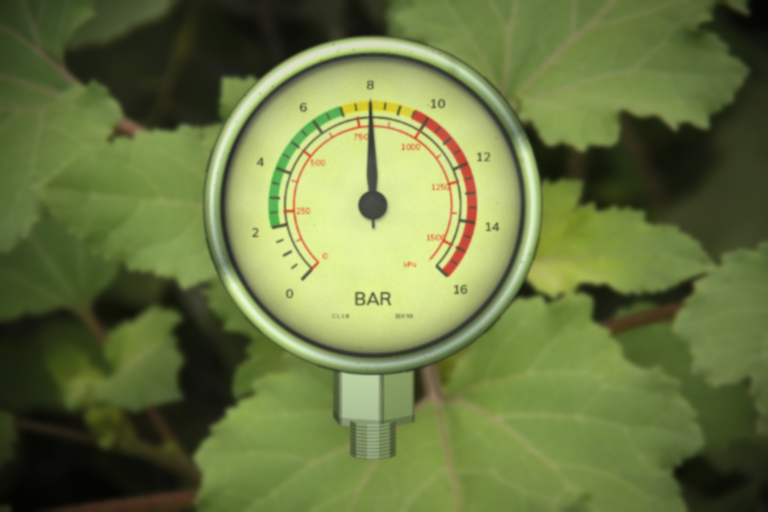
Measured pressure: 8 bar
